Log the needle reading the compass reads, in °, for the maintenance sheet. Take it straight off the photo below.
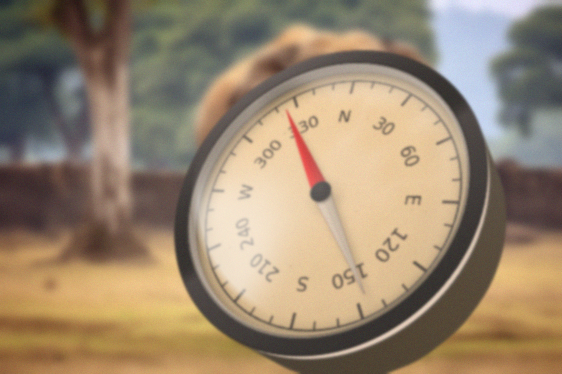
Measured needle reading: 325 °
